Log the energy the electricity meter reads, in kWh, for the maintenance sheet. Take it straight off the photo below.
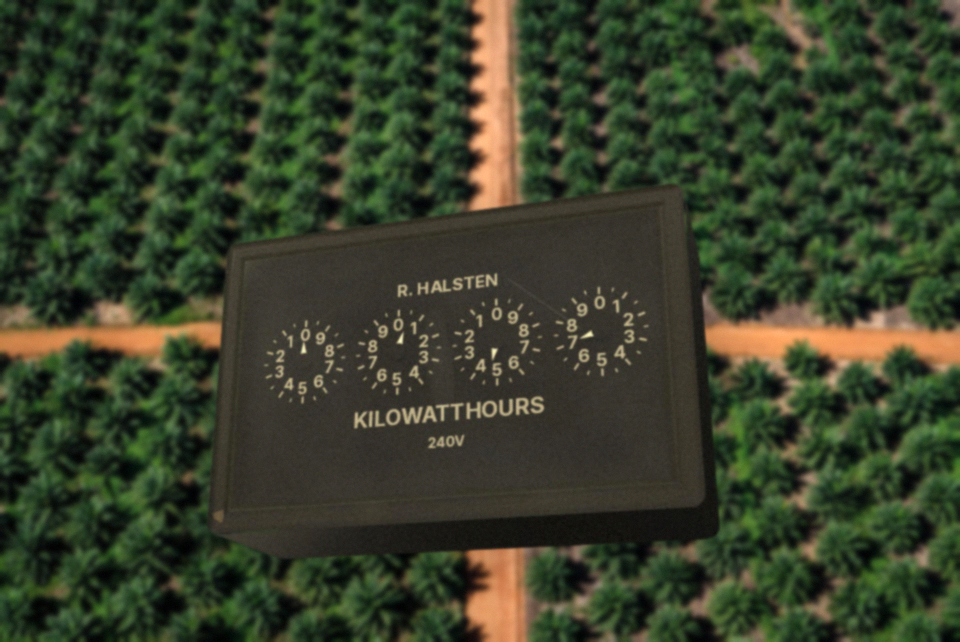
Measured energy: 47 kWh
